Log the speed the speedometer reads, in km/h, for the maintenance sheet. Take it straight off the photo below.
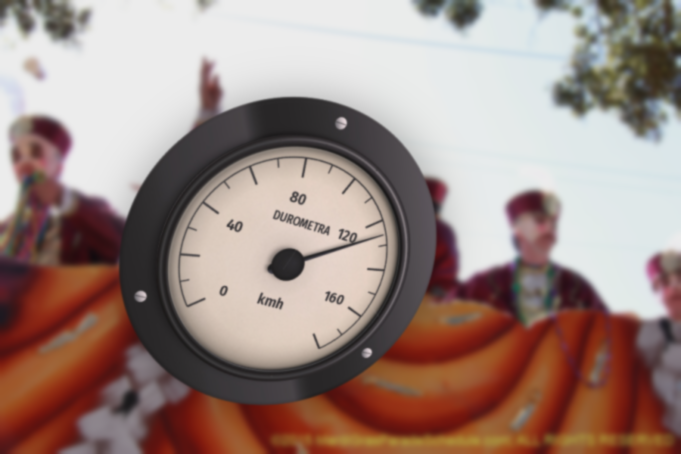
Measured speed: 125 km/h
